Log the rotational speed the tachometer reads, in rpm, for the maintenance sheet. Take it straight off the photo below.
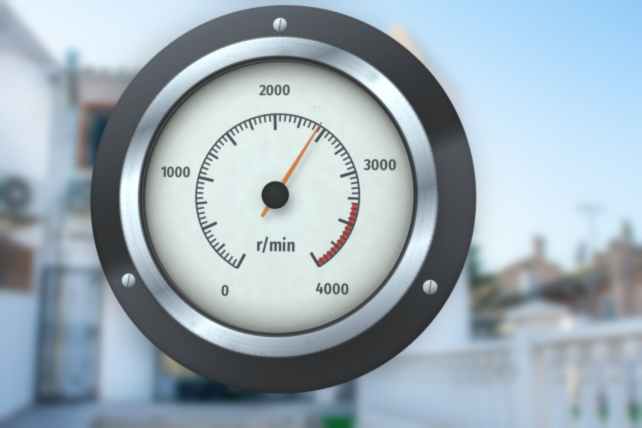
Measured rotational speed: 2450 rpm
